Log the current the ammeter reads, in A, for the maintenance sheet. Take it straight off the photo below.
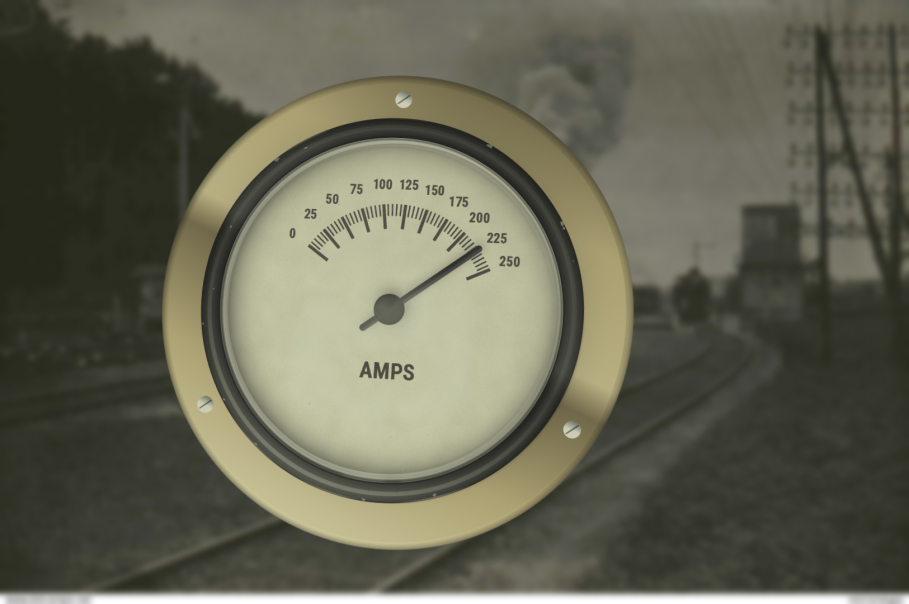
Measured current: 225 A
